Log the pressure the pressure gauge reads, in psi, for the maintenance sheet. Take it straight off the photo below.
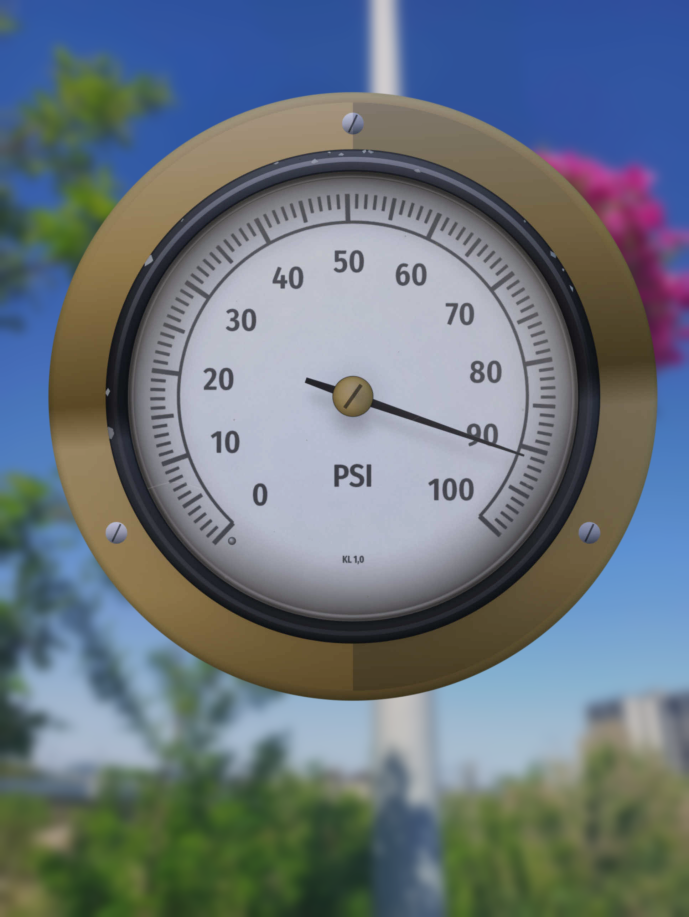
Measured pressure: 91 psi
